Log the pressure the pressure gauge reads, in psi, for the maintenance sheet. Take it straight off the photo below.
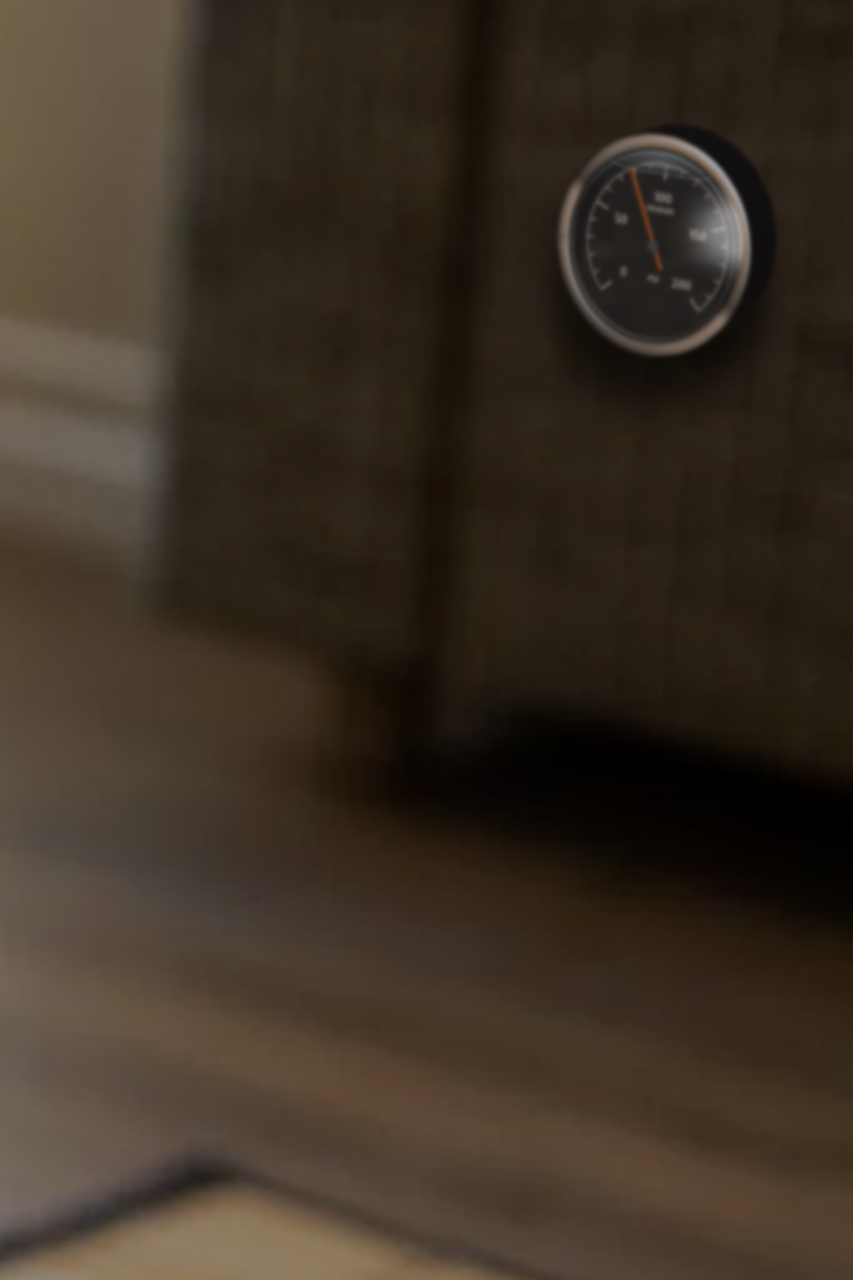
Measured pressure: 80 psi
